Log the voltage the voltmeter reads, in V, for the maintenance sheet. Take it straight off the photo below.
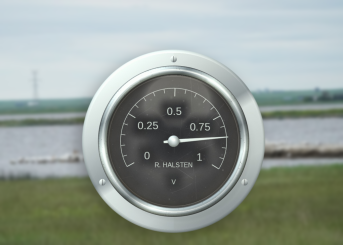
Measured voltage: 0.85 V
